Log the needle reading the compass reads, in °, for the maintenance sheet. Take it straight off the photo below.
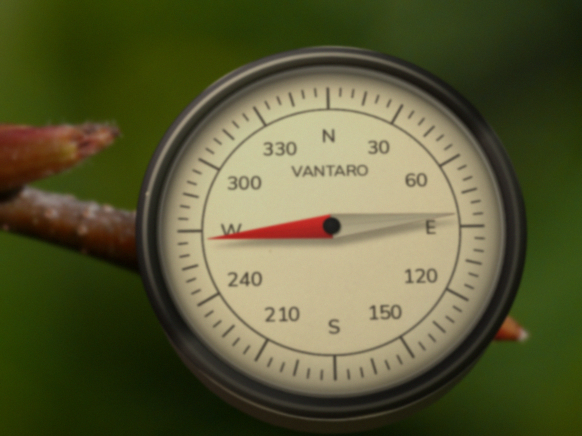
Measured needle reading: 265 °
